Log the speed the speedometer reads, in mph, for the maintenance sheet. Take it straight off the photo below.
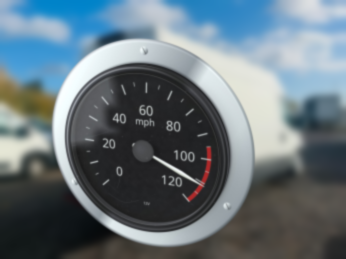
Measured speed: 110 mph
